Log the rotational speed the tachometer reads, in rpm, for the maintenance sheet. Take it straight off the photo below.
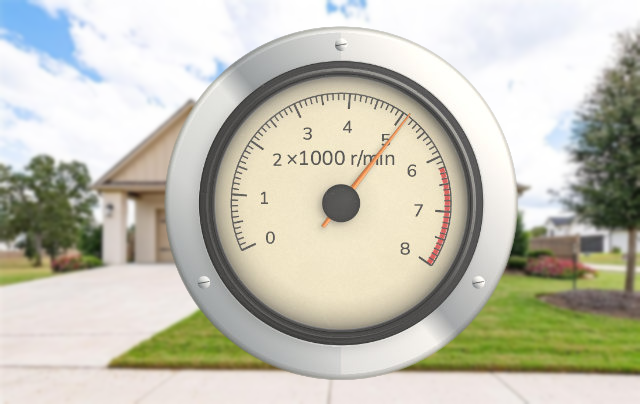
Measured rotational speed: 5100 rpm
